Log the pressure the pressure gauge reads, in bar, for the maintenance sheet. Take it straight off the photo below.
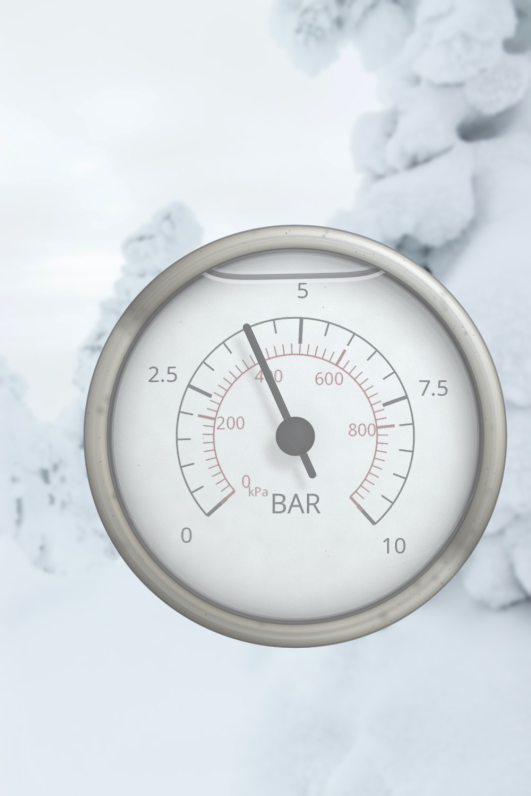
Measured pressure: 4 bar
